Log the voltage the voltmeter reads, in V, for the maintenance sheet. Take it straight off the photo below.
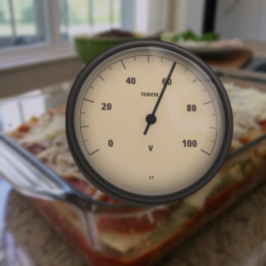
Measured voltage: 60 V
